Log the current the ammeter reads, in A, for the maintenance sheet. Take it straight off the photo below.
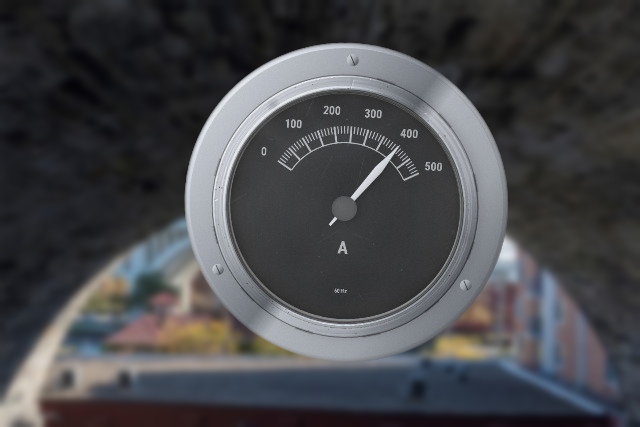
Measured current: 400 A
